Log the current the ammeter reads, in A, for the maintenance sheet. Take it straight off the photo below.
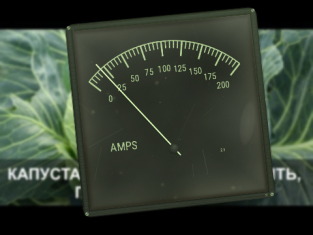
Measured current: 20 A
